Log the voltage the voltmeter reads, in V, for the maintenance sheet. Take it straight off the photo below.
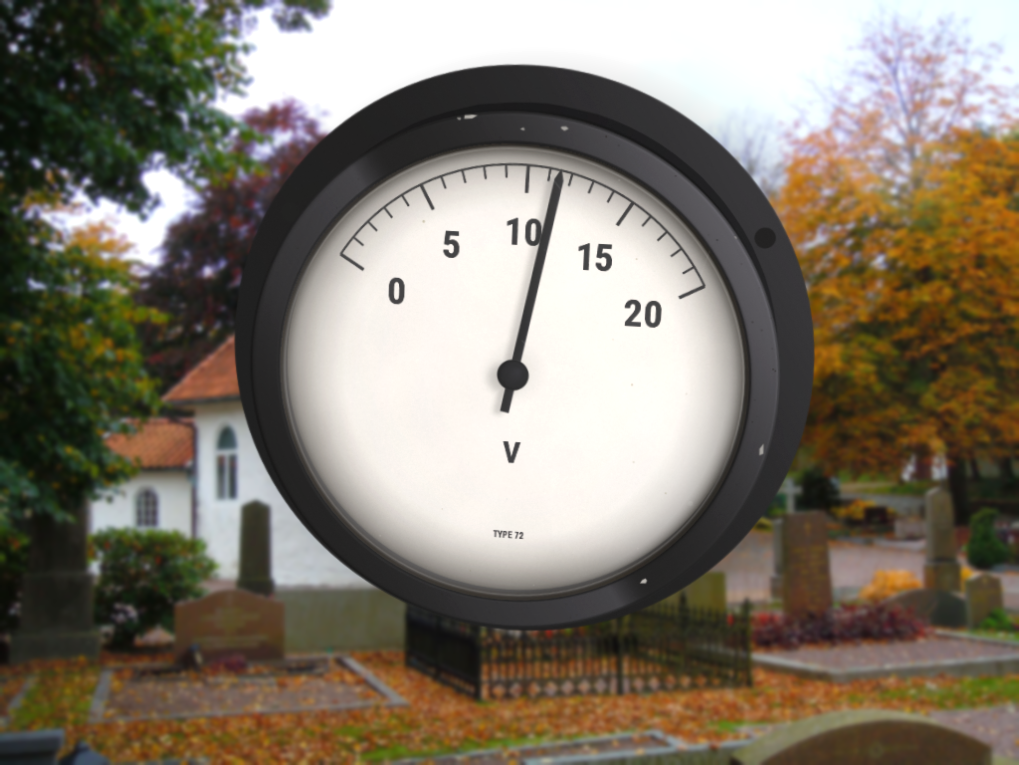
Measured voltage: 11.5 V
